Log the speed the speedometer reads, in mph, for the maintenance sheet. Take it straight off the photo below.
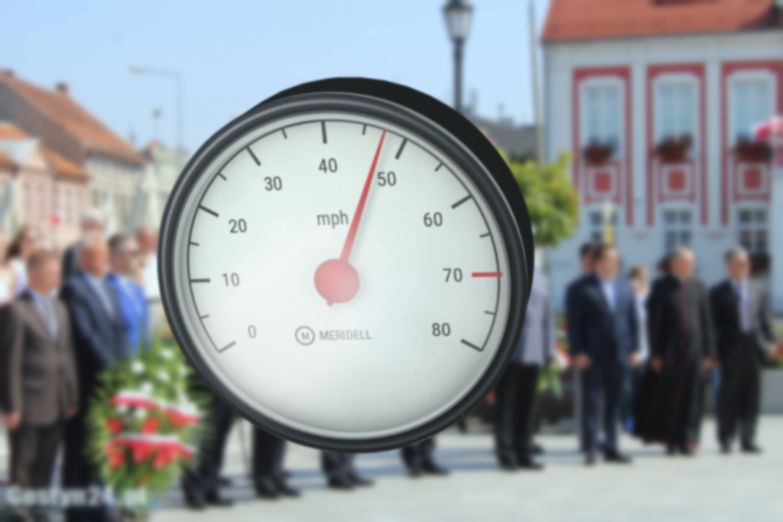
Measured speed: 47.5 mph
